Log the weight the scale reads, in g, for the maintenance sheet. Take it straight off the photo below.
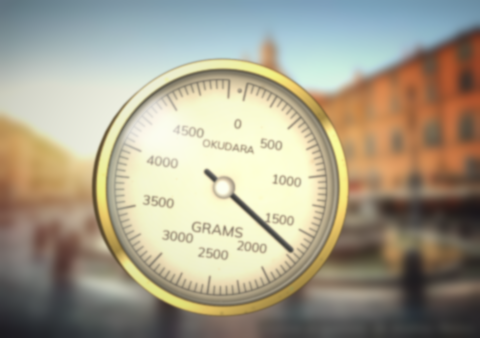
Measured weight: 1700 g
